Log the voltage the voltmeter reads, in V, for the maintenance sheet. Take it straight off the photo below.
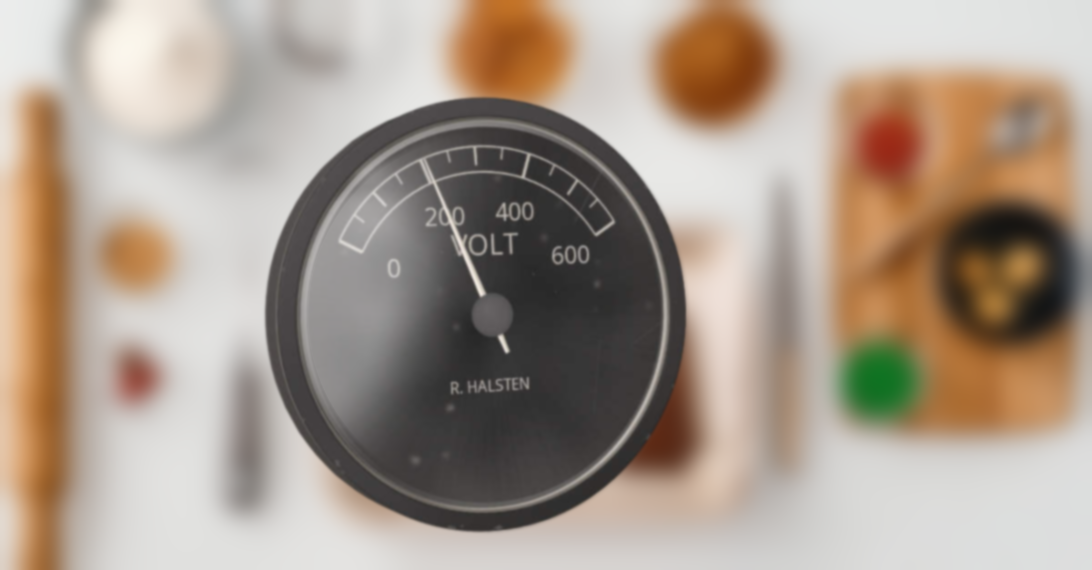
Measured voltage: 200 V
